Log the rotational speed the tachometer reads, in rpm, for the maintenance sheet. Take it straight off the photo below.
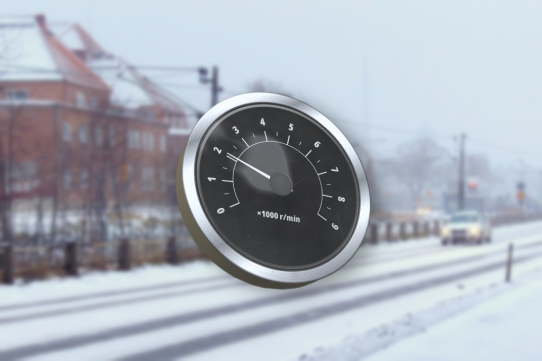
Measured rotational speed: 2000 rpm
